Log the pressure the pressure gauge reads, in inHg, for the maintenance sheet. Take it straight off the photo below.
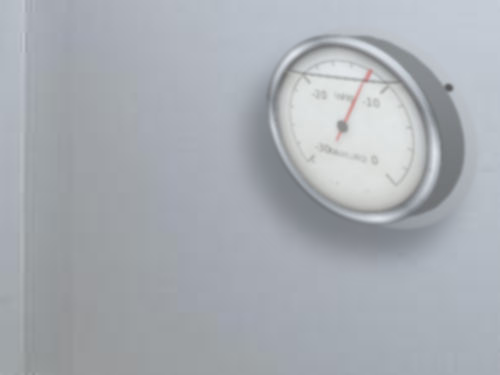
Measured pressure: -12 inHg
